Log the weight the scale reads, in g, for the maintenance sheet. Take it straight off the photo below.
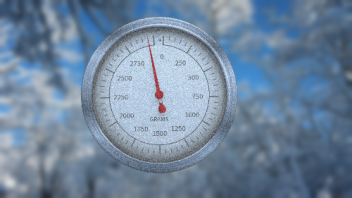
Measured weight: 2950 g
